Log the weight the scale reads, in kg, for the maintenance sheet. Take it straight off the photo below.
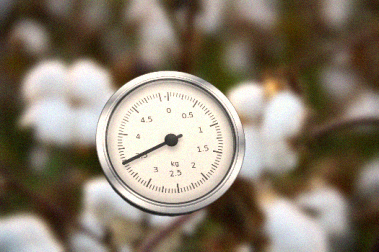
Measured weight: 3.5 kg
